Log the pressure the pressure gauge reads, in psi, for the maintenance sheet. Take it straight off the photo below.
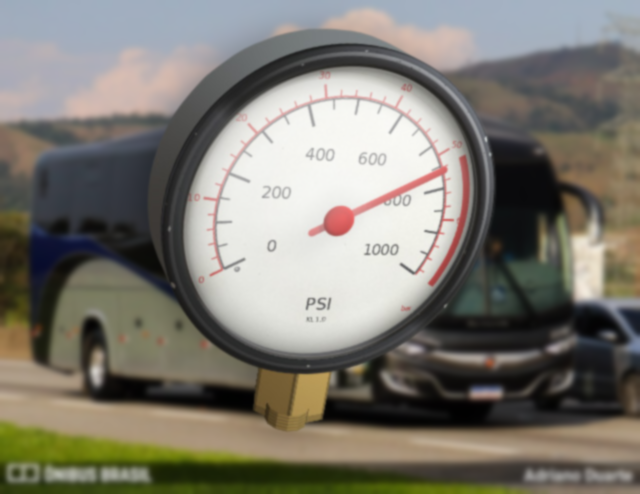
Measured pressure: 750 psi
